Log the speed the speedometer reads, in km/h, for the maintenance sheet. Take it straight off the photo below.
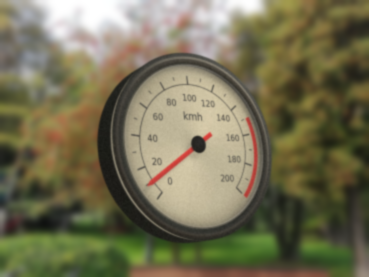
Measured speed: 10 km/h
